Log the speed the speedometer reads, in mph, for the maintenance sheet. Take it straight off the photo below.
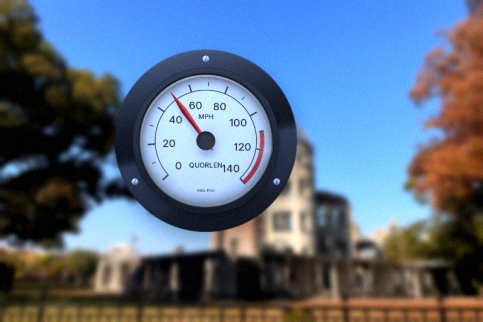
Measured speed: 50 mph
